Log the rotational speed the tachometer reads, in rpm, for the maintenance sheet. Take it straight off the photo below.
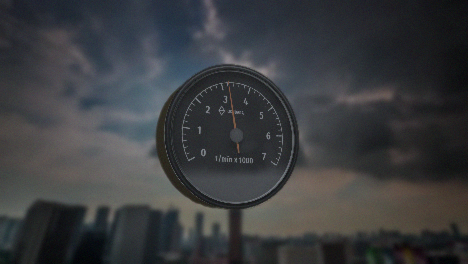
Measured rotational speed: 3200 rpm
